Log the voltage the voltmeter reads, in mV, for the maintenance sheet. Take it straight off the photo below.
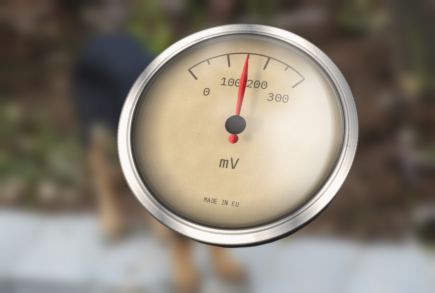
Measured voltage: 150 mV
